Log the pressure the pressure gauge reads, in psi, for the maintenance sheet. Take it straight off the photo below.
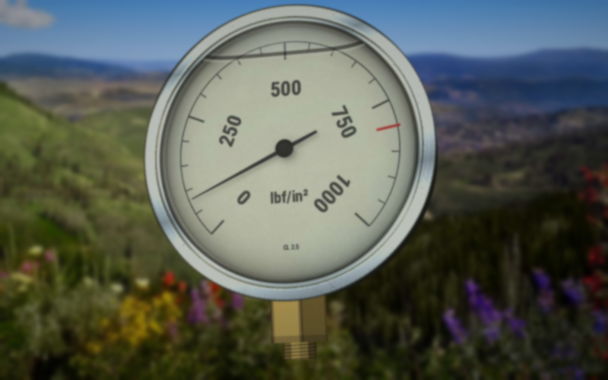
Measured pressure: 75 psi
